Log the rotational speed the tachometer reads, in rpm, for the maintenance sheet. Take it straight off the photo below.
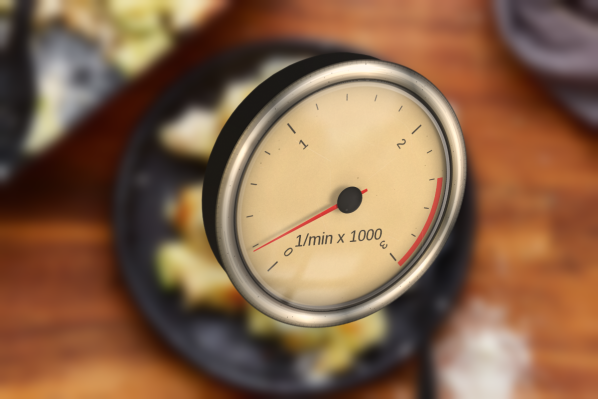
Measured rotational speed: 200 rpm
